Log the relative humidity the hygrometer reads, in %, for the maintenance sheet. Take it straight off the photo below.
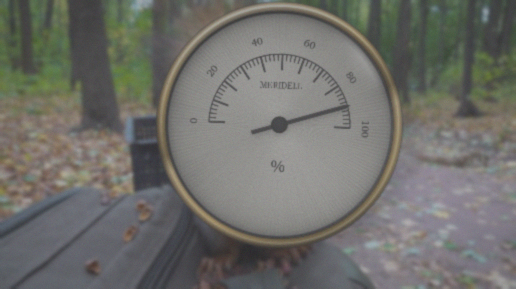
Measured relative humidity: 90 %
